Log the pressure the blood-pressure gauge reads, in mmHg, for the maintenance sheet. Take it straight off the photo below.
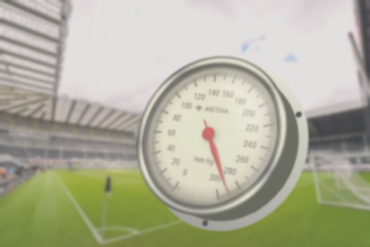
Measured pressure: 290 mmHg
